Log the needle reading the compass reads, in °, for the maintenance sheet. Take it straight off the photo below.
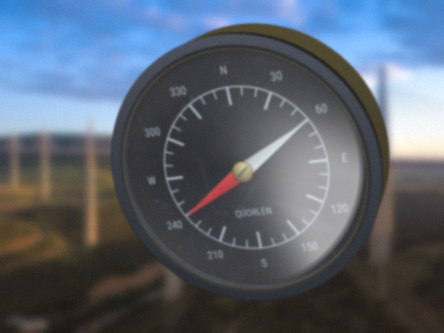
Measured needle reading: 240 °
